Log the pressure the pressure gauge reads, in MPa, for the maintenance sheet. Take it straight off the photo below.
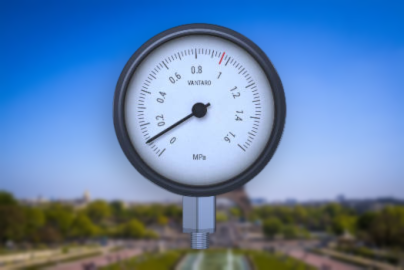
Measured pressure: 0.1 MPa
